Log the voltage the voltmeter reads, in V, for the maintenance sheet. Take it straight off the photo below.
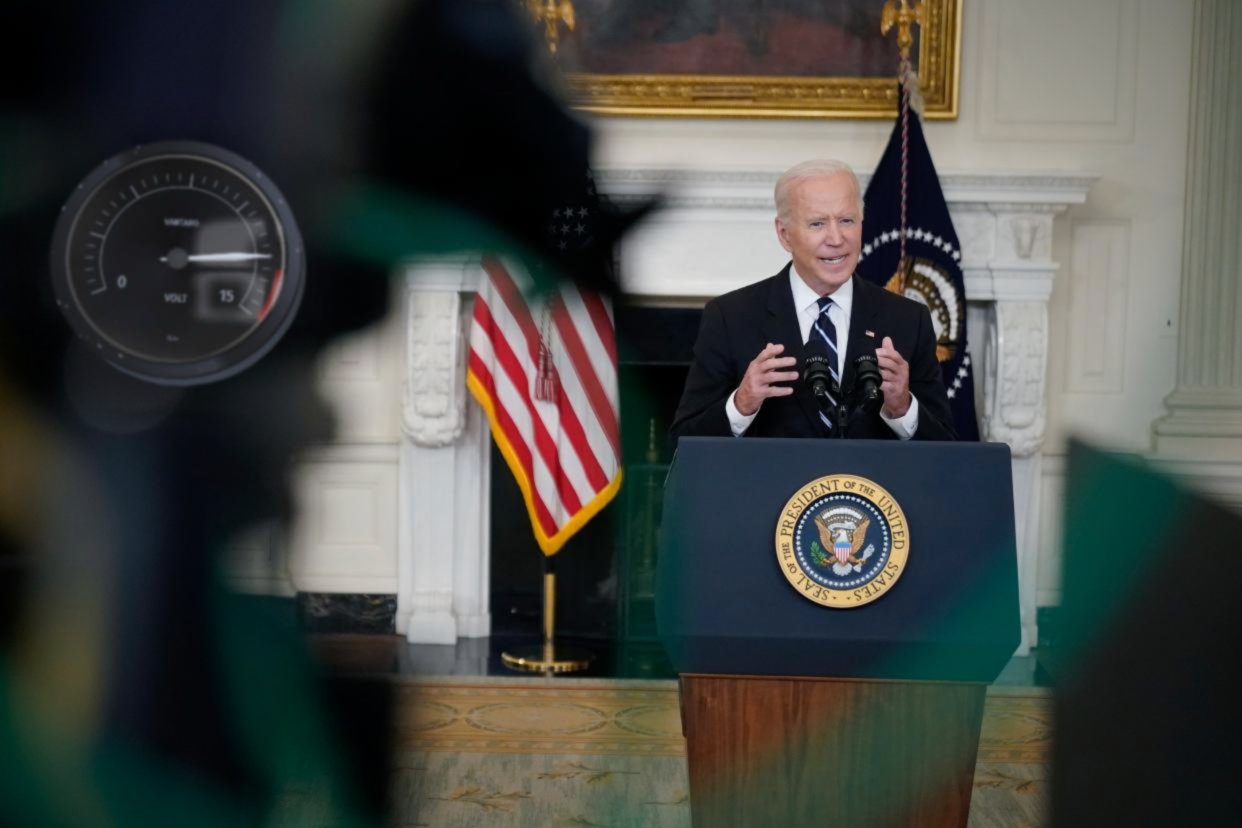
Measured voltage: 12.5 V
